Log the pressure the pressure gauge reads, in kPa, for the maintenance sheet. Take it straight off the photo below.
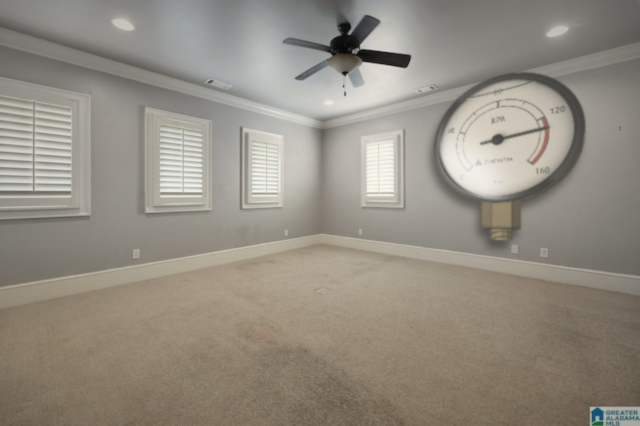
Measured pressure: 130 kPa
